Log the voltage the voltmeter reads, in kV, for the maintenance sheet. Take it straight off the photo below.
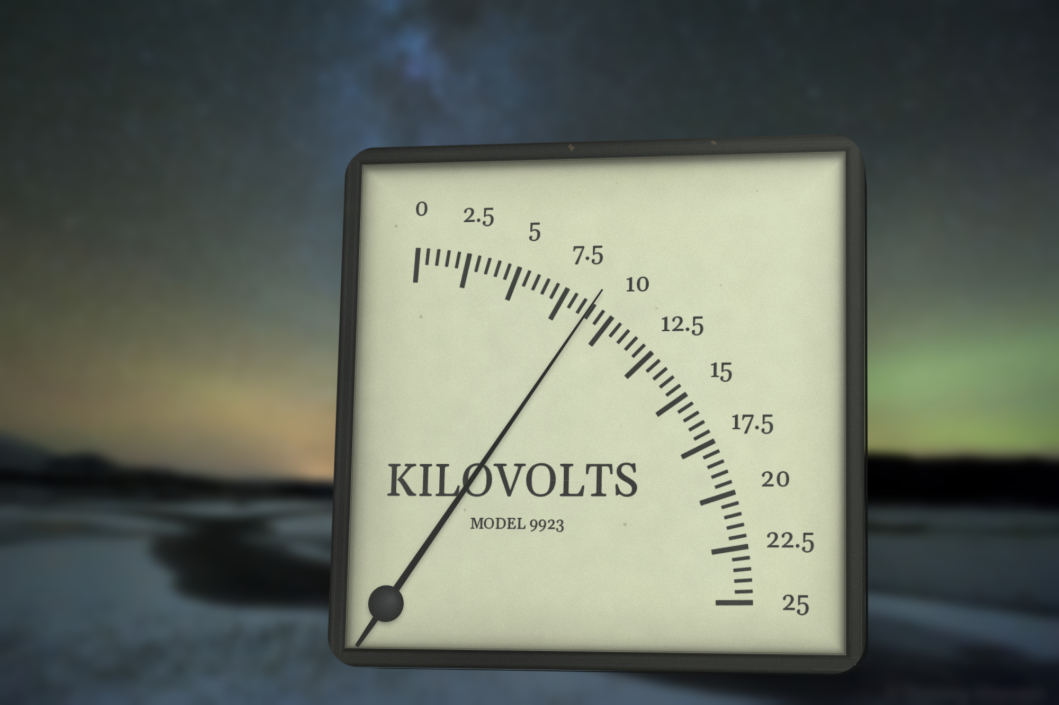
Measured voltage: 9 kV
